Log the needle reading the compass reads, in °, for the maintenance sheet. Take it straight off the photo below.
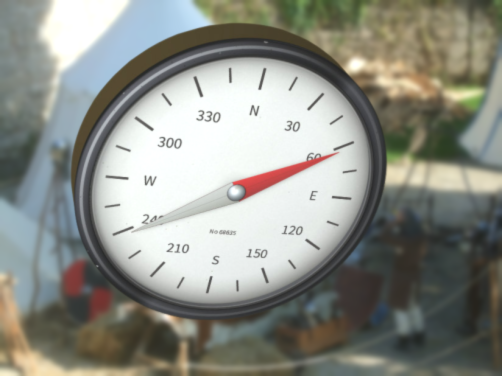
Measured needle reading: 60 °
